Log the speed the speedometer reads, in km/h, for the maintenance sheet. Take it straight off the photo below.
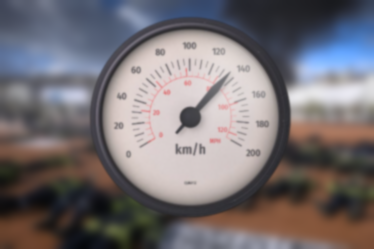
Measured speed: 135 km/h
